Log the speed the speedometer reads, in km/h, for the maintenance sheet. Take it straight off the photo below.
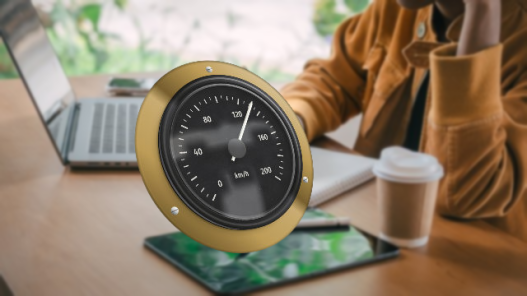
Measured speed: 130 km/h
